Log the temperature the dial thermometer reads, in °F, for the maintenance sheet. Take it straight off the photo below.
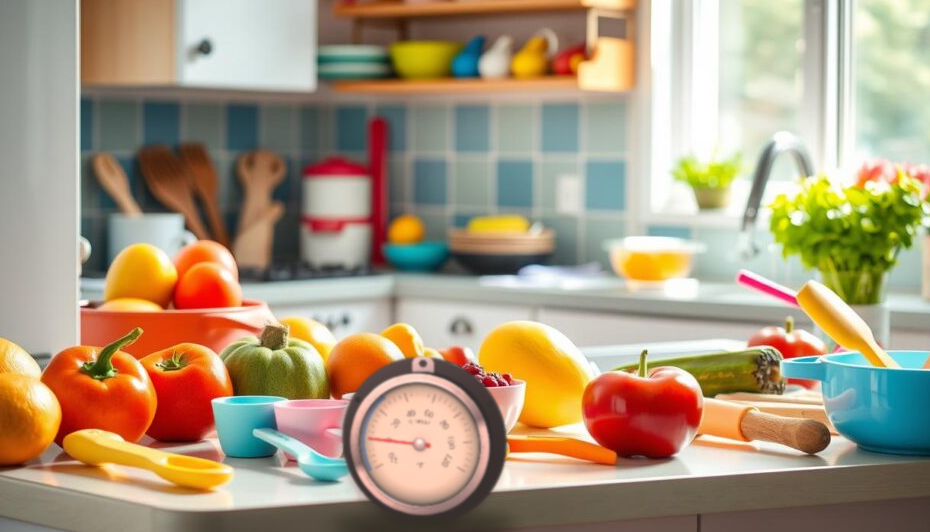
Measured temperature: 0 °F
